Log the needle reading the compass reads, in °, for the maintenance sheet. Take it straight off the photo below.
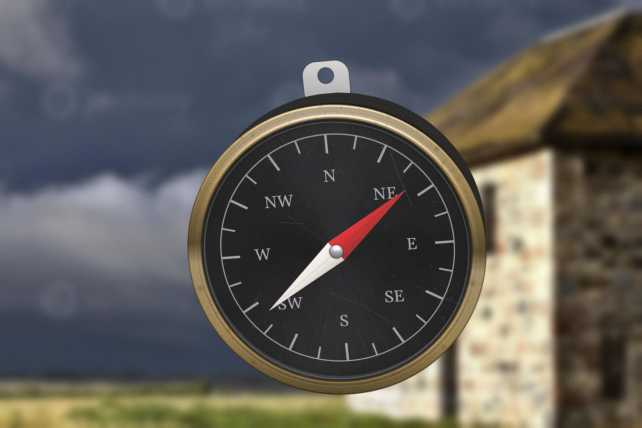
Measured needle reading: 52.5 °
